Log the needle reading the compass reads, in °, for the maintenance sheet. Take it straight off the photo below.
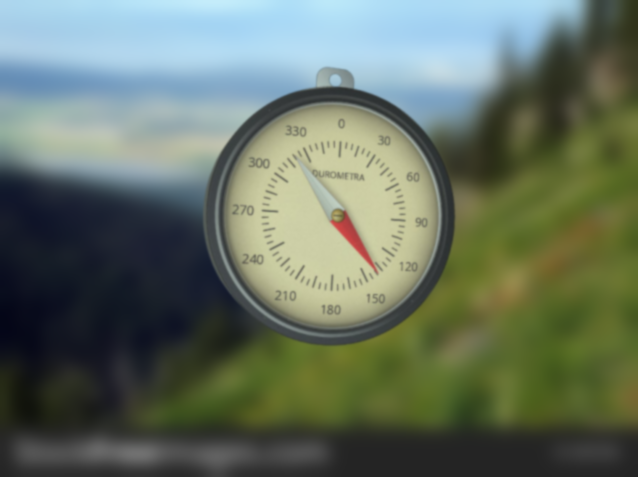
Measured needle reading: 140 °
